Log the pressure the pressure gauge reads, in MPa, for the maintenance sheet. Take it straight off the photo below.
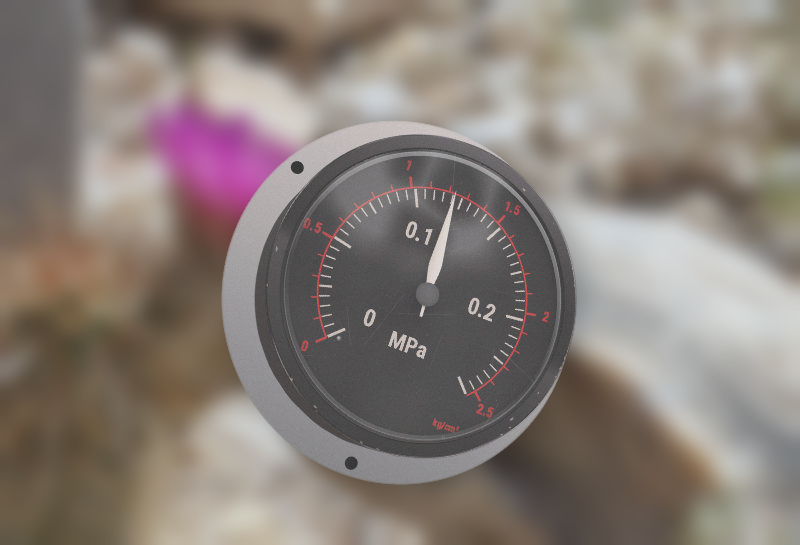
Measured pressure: 0.12 MPa
